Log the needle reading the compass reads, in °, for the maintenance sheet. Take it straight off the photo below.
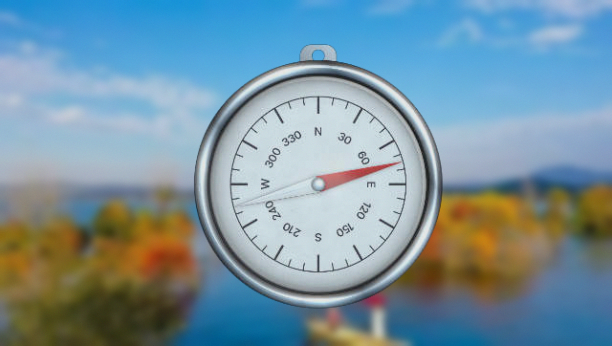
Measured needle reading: 75 °
